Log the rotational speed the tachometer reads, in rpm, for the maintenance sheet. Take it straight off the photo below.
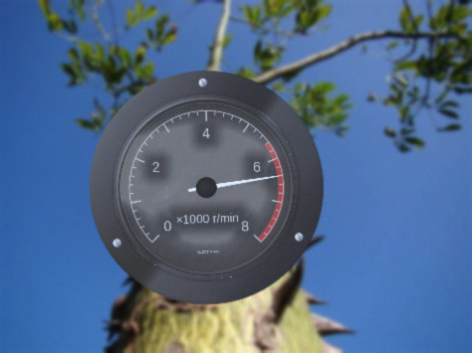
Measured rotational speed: 6400 rpm
